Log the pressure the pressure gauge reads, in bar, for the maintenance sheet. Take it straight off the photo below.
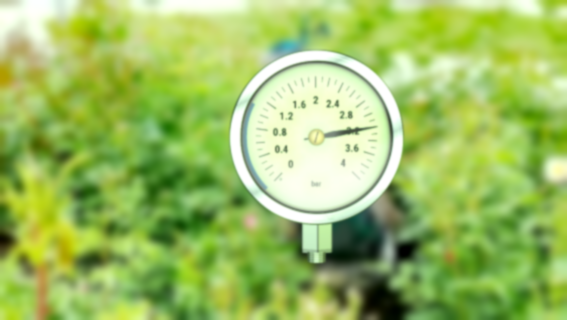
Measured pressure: 3.2 bar
